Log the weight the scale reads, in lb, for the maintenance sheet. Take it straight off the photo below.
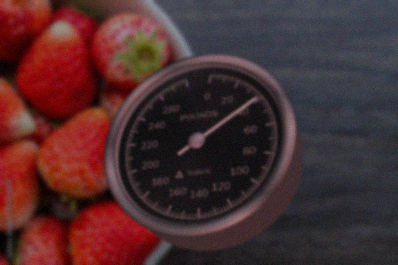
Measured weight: 40 lb
